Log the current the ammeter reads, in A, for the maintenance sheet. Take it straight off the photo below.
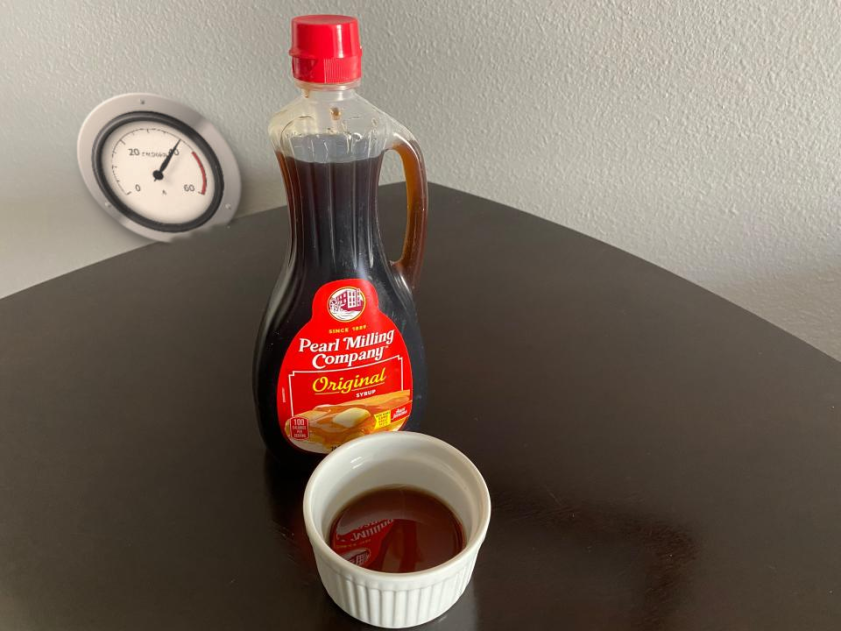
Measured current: 40 A
